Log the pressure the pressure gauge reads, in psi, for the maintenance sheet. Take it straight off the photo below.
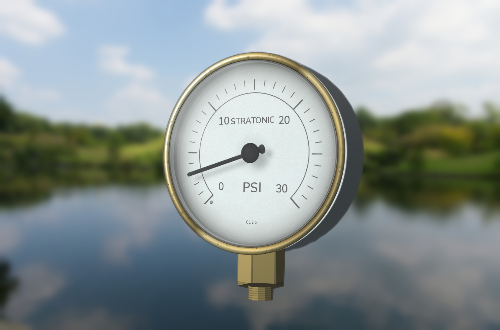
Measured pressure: 3 psi
